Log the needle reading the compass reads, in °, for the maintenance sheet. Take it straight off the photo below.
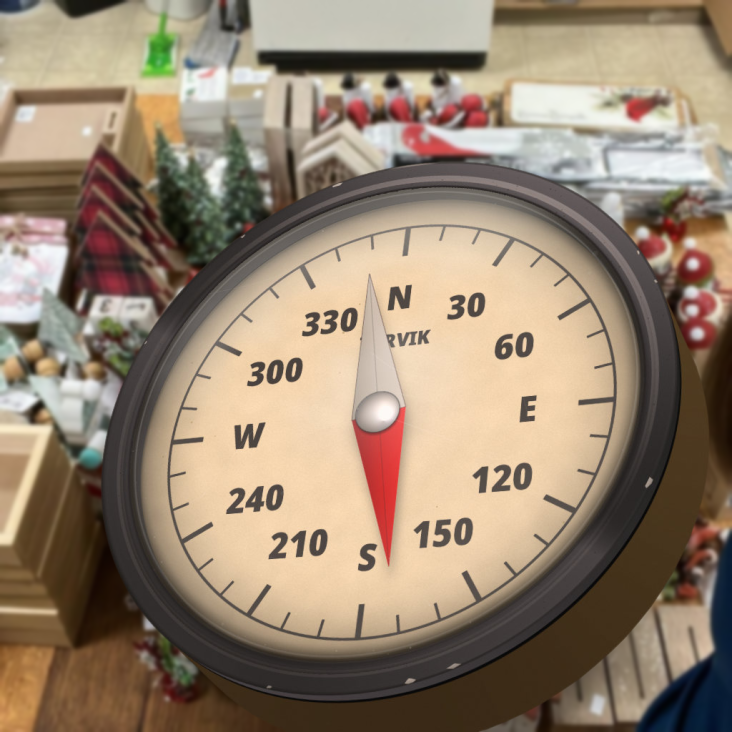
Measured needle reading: 170 °
